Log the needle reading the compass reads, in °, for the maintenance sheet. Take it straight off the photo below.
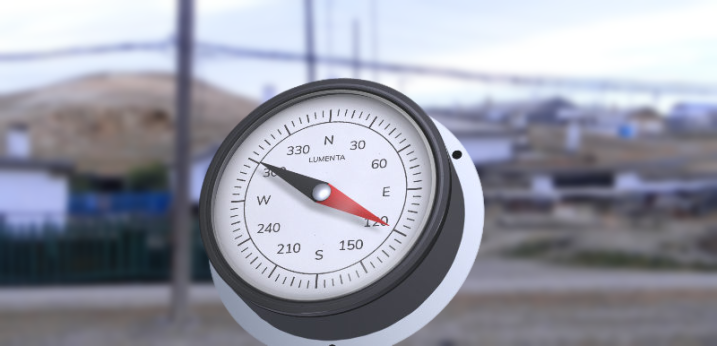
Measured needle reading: 120 °
